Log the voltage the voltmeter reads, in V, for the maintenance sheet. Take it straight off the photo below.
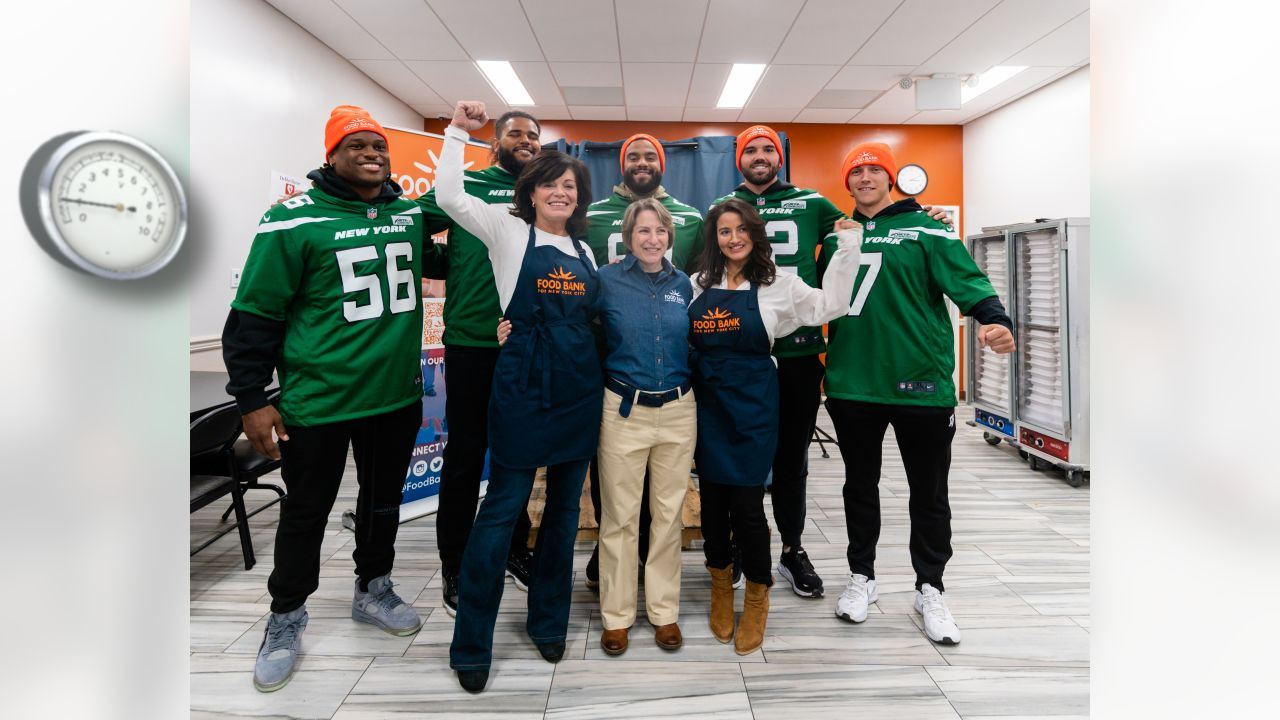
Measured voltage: 1 V
